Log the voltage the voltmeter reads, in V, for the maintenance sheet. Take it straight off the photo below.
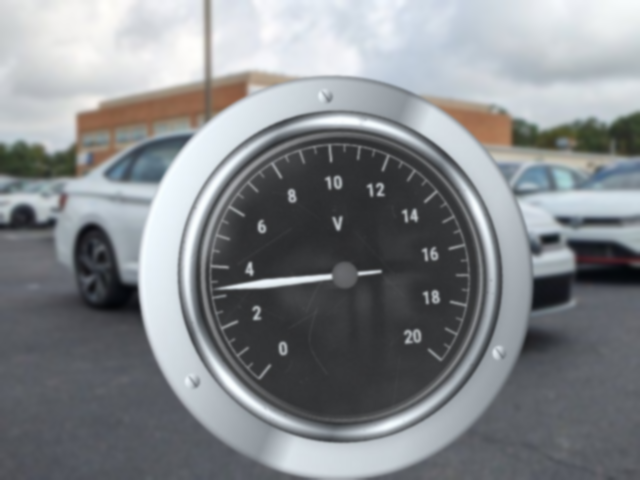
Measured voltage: 3.25 V
